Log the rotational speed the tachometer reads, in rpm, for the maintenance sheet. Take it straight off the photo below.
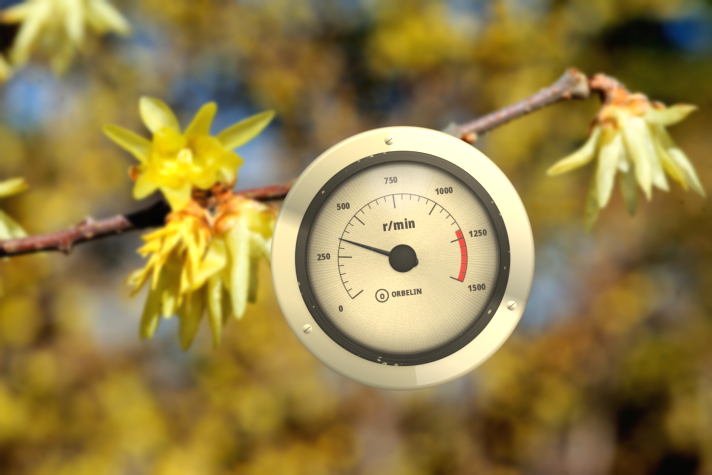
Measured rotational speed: 350 rpm
